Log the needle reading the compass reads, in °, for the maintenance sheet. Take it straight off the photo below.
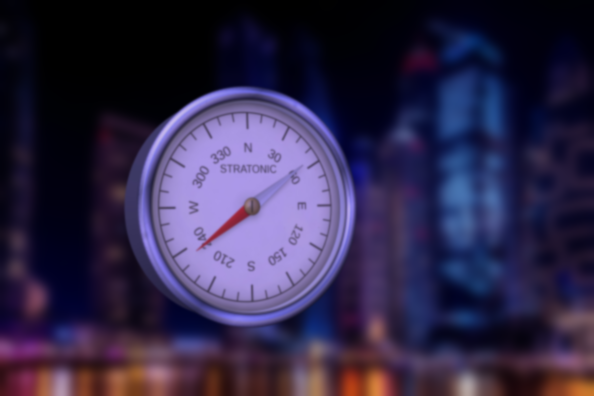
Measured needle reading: 235 °
